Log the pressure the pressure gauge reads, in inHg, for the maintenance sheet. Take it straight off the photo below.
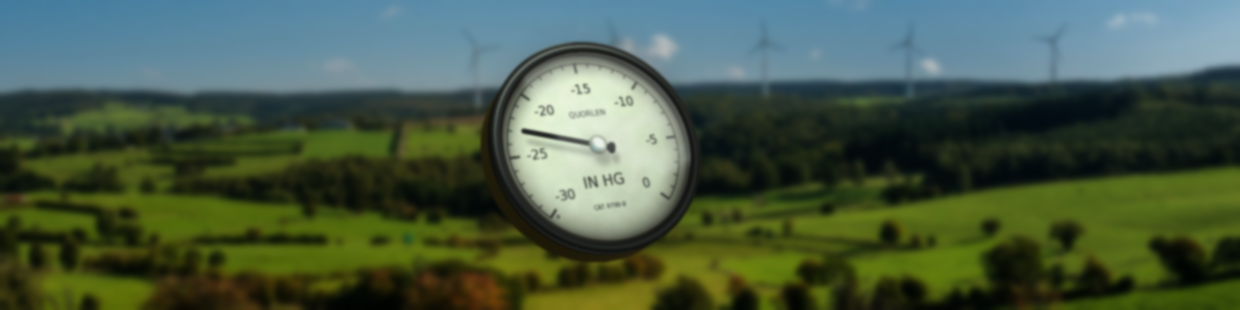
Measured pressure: -23 inHg
